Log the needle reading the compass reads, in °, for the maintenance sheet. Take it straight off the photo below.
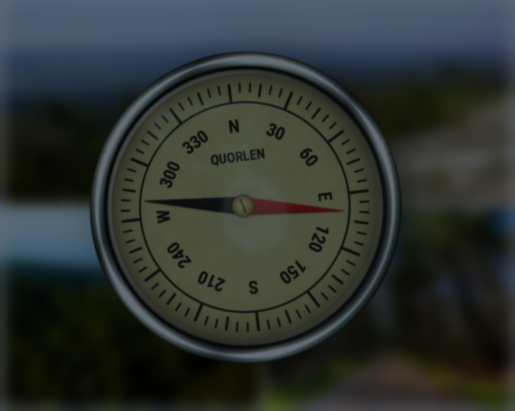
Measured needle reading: 100 °
